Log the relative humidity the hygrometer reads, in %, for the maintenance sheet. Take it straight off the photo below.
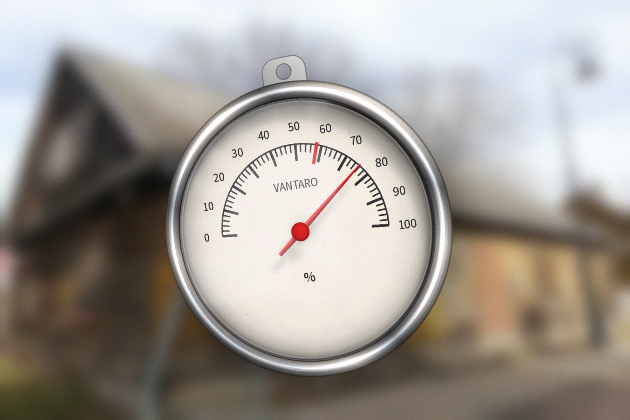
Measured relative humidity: 76 %
